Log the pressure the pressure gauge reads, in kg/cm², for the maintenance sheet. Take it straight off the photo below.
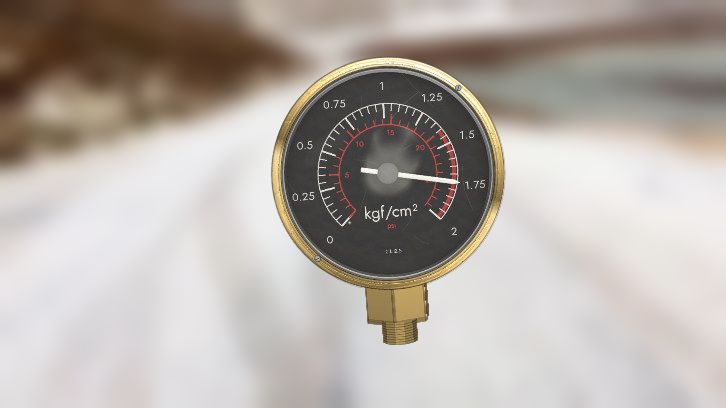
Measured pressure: 1.75 kg/cm²
